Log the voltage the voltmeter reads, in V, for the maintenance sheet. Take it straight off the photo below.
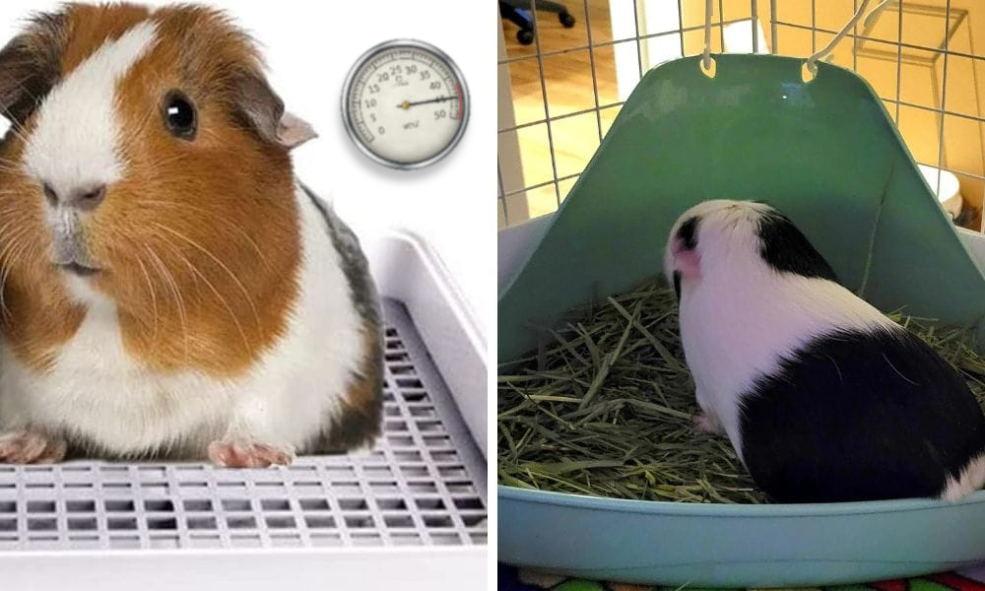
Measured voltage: 45 V
